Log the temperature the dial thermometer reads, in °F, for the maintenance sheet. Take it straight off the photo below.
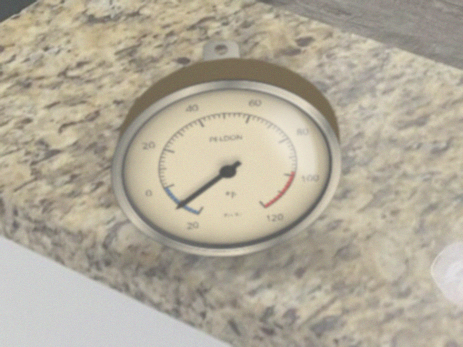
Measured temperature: -10 °F
